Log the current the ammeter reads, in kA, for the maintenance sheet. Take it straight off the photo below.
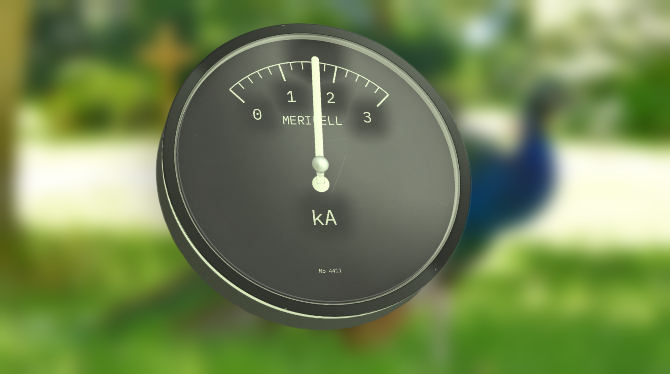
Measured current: 1.6 kA
